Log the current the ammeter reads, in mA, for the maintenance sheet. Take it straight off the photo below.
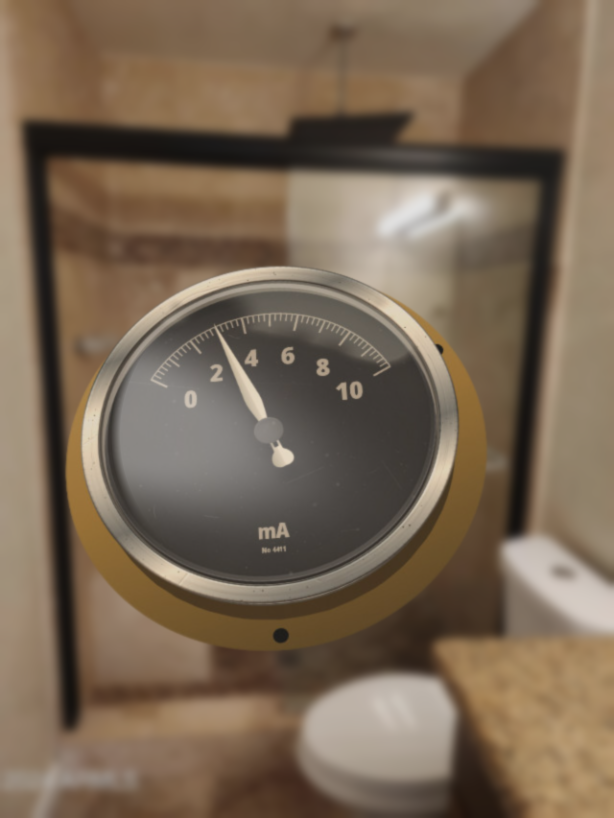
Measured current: 3 mA
